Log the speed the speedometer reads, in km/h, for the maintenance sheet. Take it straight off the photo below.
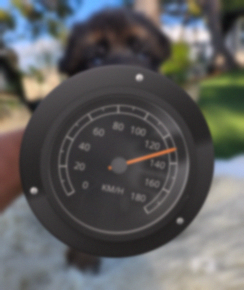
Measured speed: 130 km/h
